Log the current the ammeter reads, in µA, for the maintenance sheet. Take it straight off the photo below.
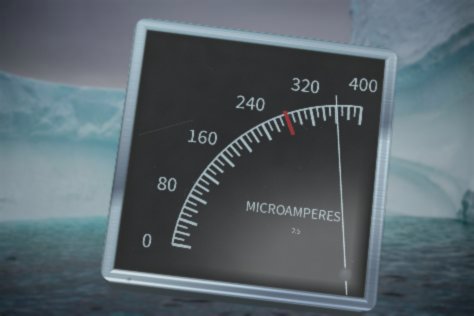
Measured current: 360 µA
